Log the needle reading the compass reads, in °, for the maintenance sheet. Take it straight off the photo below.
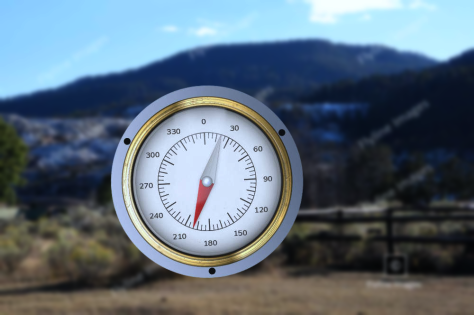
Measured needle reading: 200 °
